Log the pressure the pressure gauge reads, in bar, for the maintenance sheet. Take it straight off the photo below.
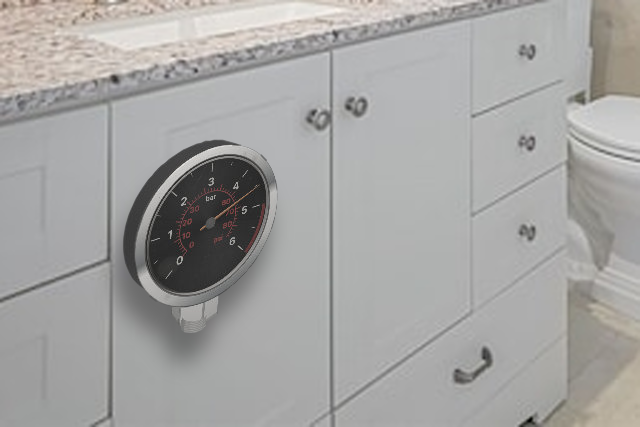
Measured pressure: 4.5 bar
